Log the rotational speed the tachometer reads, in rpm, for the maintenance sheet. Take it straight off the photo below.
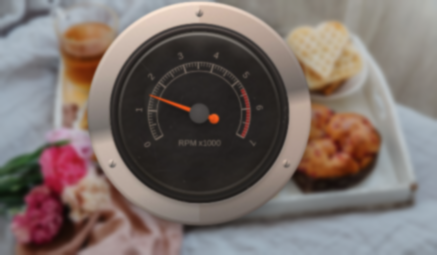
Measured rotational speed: 1500 rpm
